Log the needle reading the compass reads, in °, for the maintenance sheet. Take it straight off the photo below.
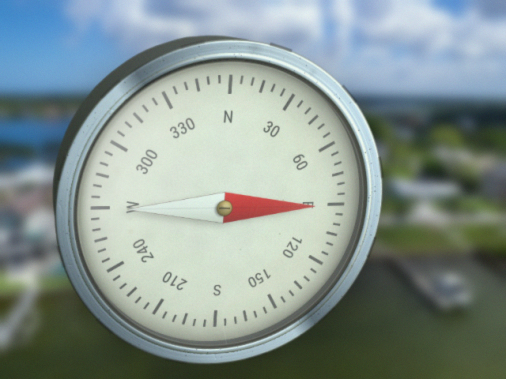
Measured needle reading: 90 °
